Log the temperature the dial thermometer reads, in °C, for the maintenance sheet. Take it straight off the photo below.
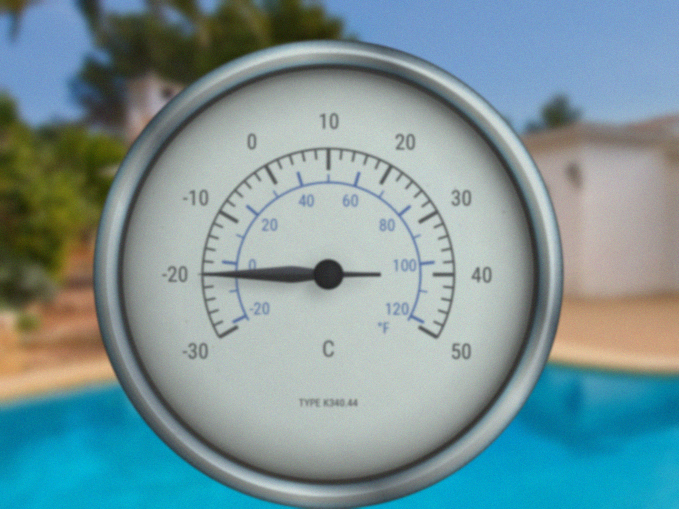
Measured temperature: -20 °C
